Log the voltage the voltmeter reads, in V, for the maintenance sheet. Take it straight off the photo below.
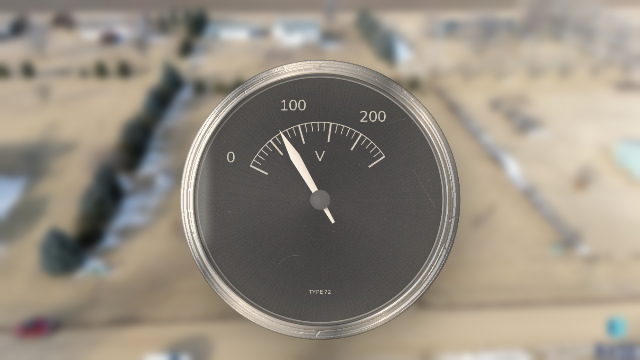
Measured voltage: 70 V
